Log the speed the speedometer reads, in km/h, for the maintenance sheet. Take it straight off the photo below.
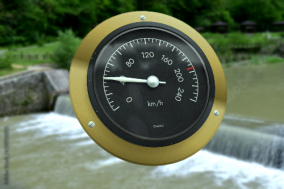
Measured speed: 40 km/h
